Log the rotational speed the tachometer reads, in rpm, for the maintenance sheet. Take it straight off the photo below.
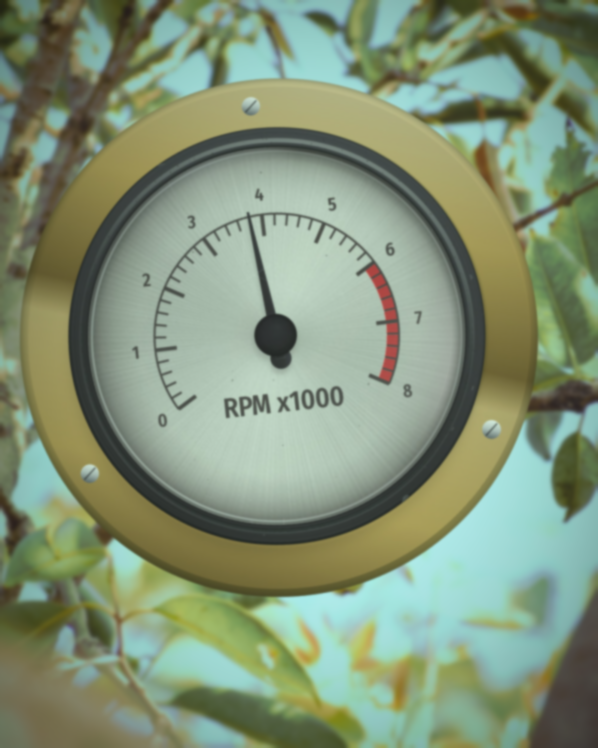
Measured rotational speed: 3800 rpm
